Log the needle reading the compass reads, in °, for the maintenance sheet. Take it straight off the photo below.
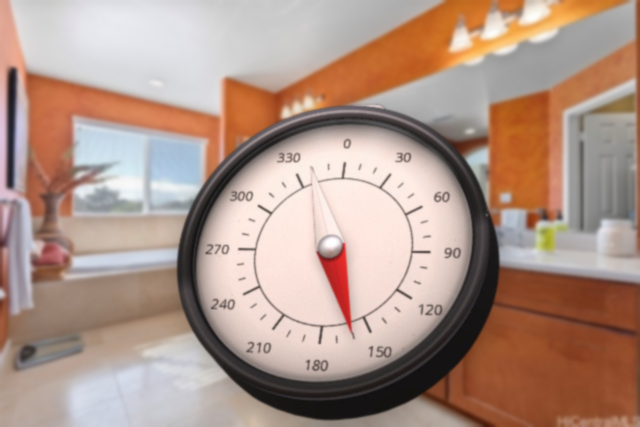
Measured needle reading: 160 °
